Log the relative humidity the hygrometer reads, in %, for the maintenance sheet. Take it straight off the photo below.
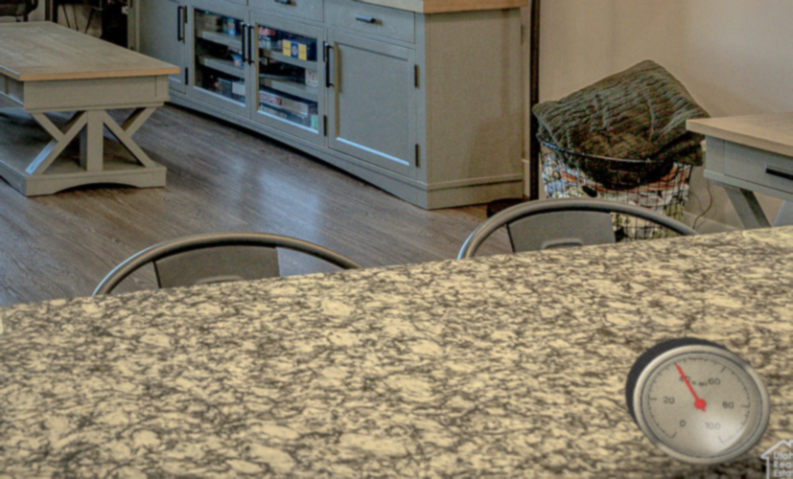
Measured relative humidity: 40 %
